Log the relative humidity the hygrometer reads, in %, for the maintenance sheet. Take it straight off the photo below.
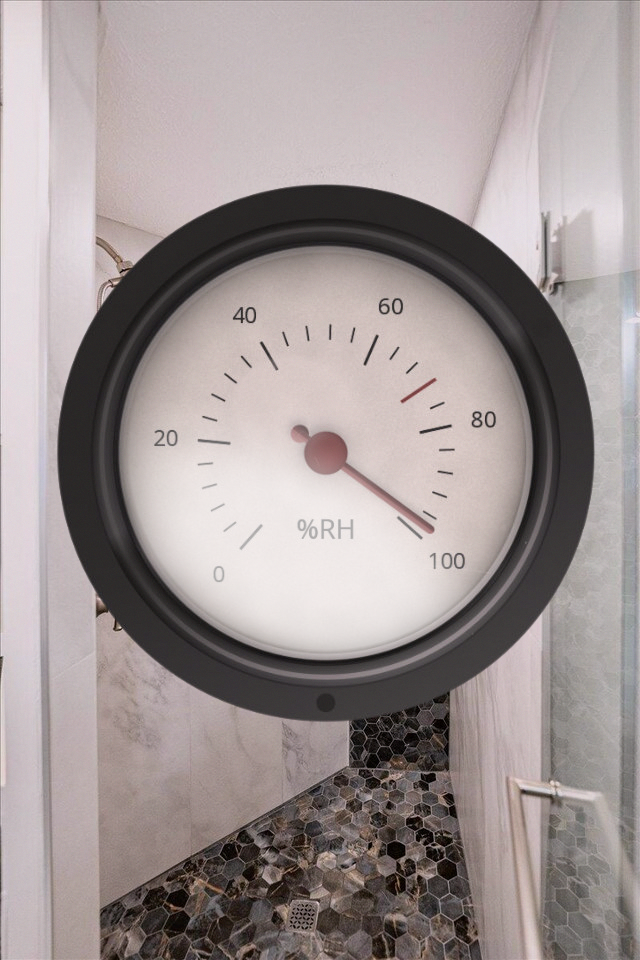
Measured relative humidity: 98 %
